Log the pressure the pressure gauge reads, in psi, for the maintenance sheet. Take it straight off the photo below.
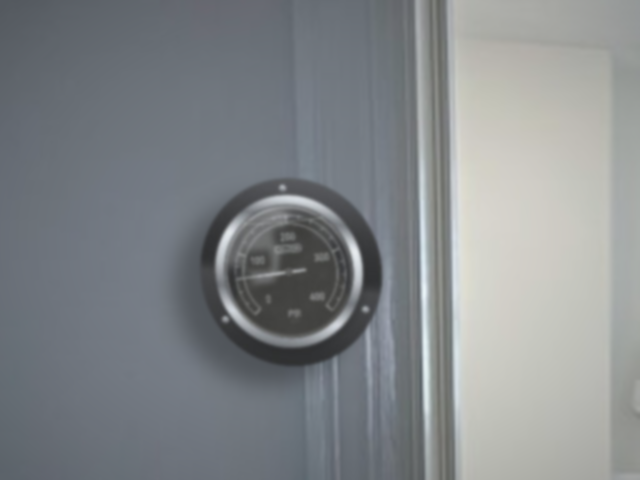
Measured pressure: 60 psi
